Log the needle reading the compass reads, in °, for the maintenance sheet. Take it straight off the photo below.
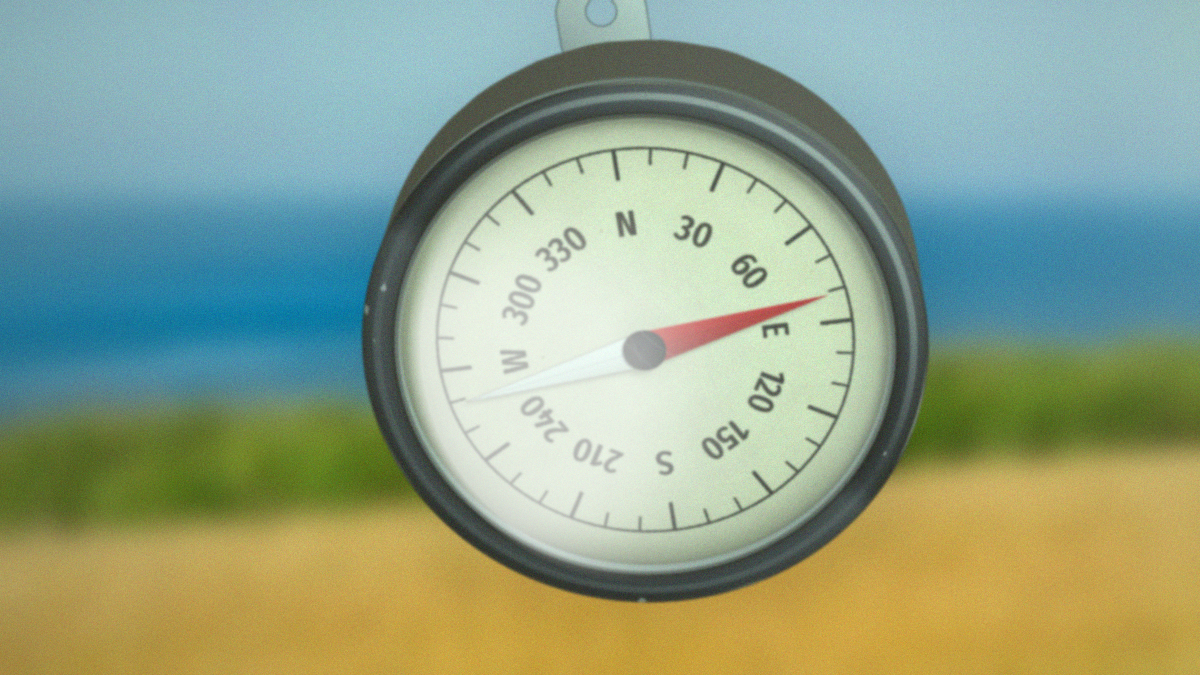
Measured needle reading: 80 °
